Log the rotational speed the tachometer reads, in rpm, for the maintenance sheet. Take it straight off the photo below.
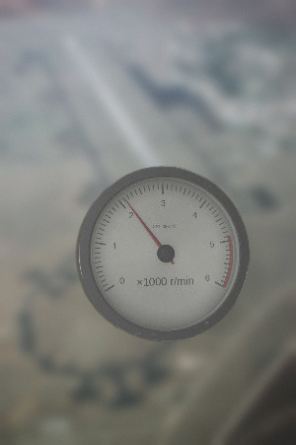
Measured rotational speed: 2100 rpm
